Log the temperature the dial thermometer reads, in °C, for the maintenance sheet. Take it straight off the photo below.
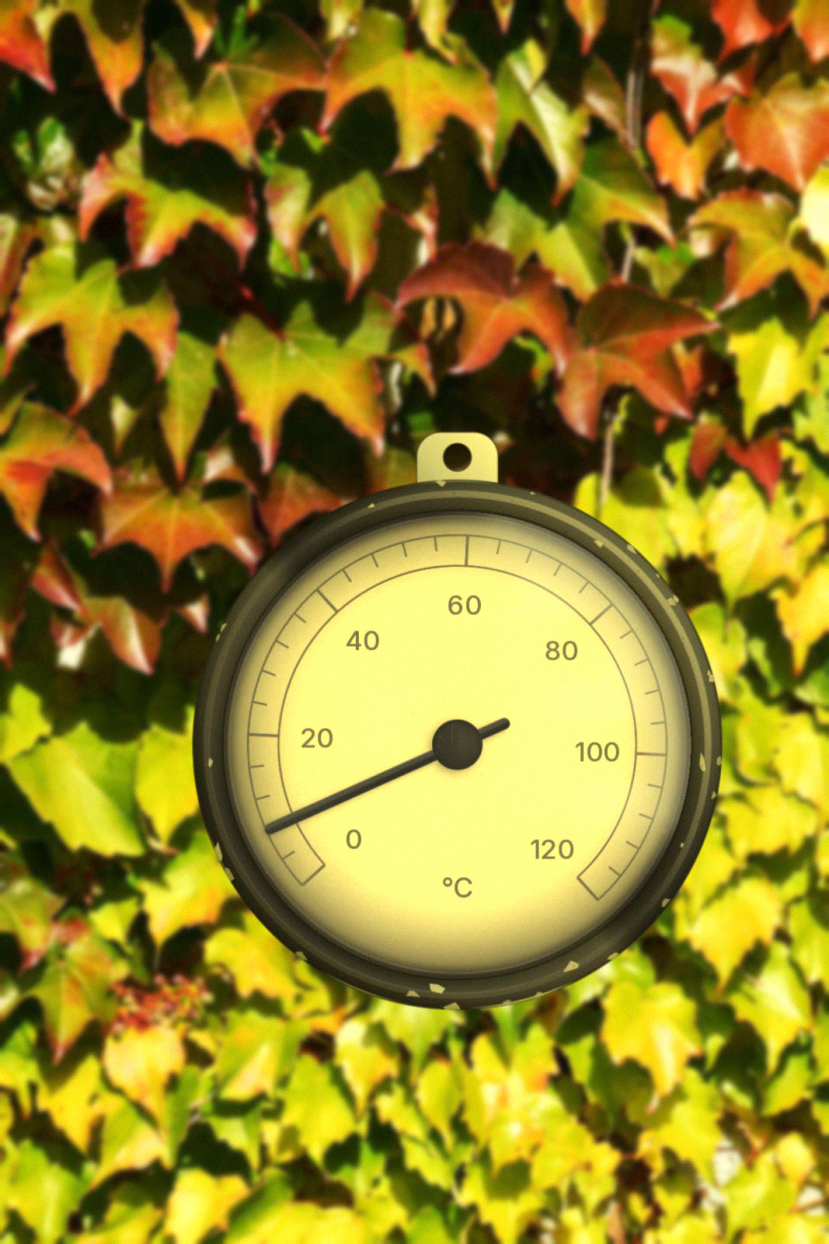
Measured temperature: 8 °C
